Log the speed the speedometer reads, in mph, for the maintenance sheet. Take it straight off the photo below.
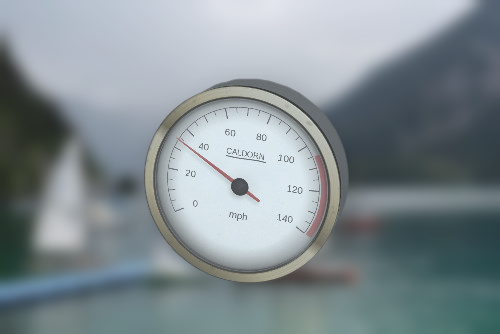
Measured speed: 35 mph
